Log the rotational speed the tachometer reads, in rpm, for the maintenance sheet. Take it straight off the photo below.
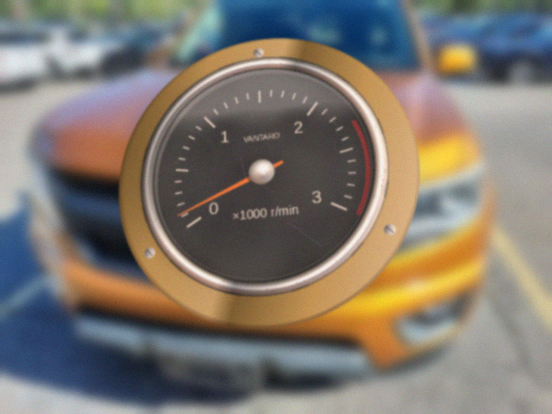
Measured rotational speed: 100 rpm
